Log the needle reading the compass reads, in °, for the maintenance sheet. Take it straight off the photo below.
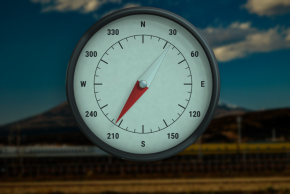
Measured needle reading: 215 °
